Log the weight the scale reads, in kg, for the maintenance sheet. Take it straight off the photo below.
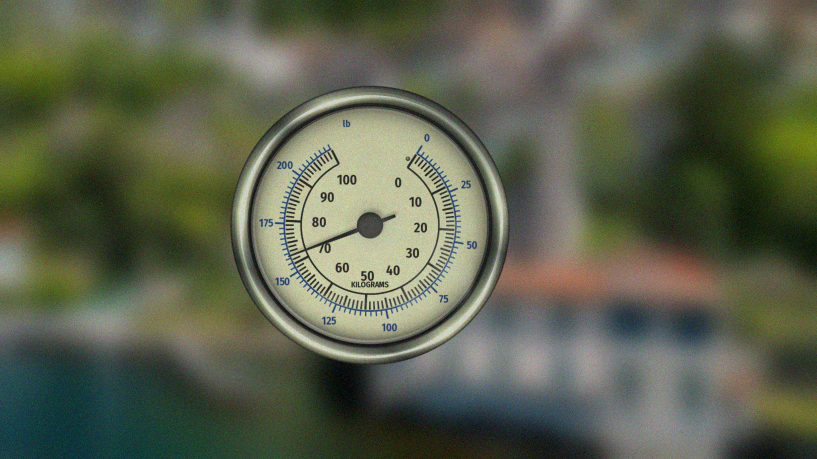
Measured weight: 72 kg
